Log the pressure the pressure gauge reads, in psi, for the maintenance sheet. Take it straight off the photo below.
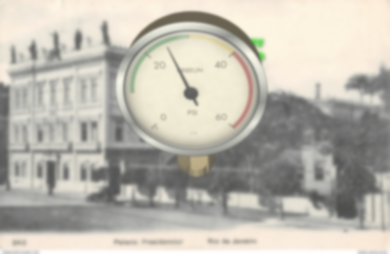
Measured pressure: 25 psi
